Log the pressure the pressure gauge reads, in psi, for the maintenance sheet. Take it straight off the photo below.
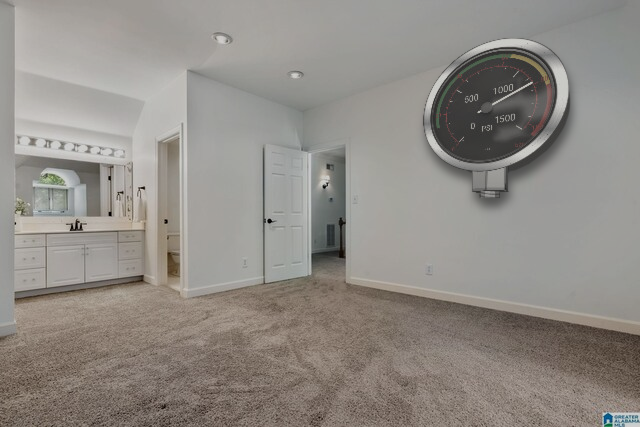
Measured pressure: 1150 psi
